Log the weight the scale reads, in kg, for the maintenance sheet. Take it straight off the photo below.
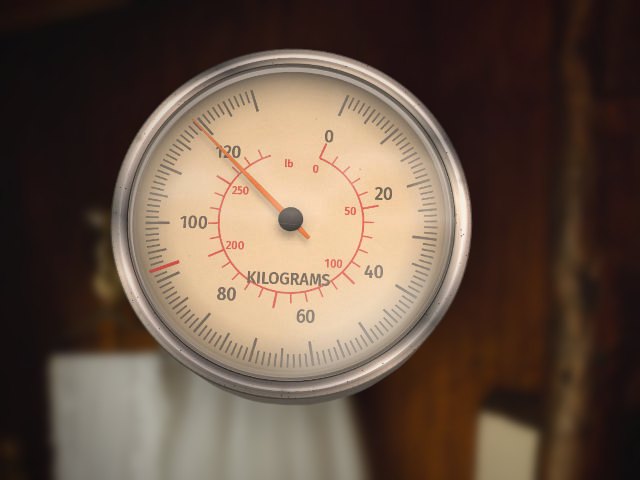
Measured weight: 119 kg
